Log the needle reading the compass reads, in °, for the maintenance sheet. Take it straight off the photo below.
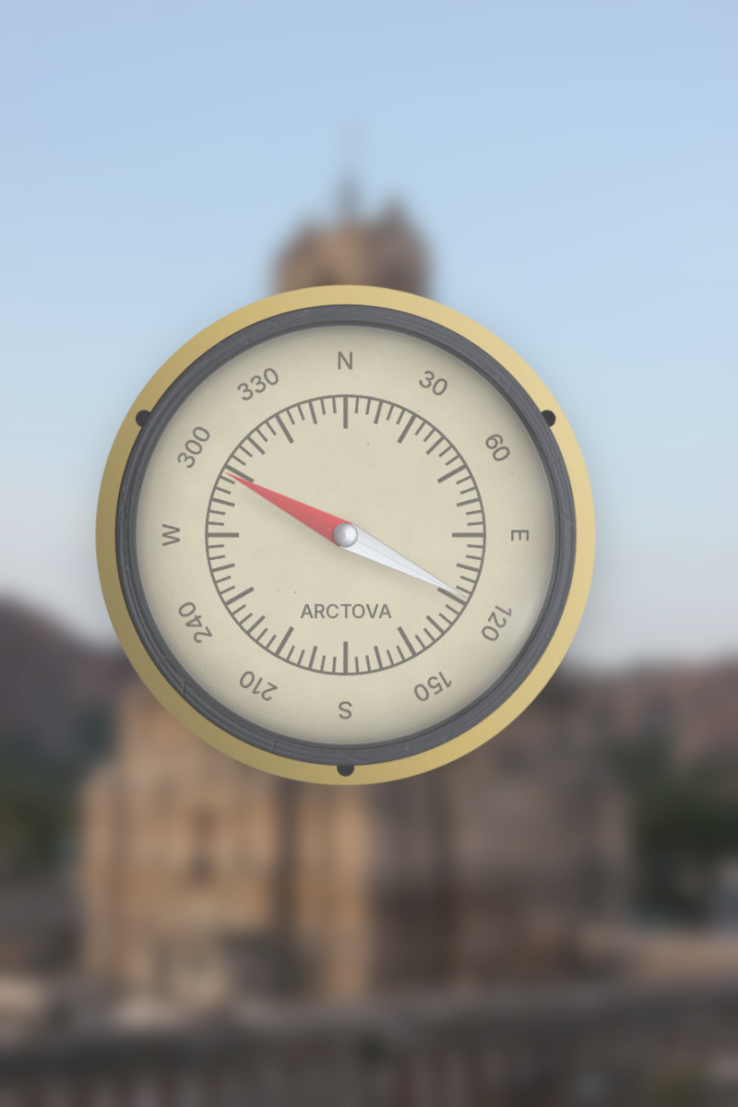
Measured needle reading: 297.5 °
